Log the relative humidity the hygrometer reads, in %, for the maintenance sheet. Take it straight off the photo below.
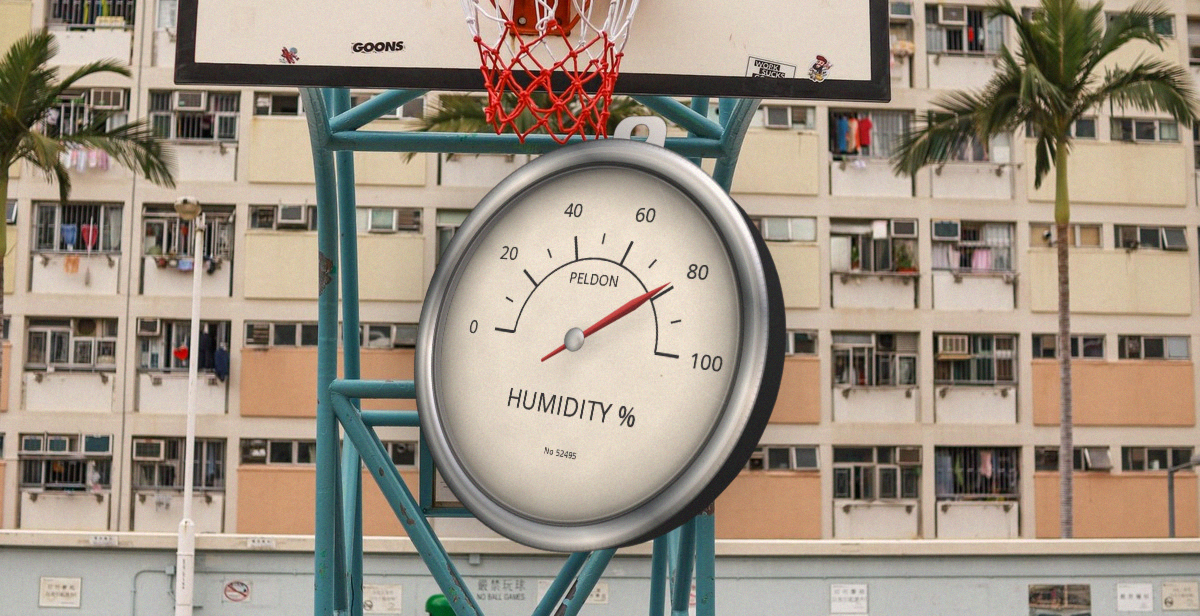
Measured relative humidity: 80 %
